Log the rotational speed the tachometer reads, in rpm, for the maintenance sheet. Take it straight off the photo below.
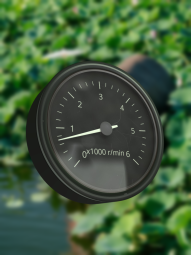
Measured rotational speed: 700 rpm
